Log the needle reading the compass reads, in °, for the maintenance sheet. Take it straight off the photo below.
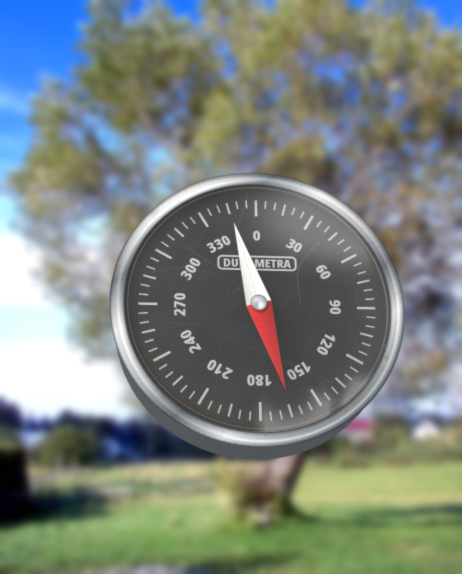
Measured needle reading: 165 °
